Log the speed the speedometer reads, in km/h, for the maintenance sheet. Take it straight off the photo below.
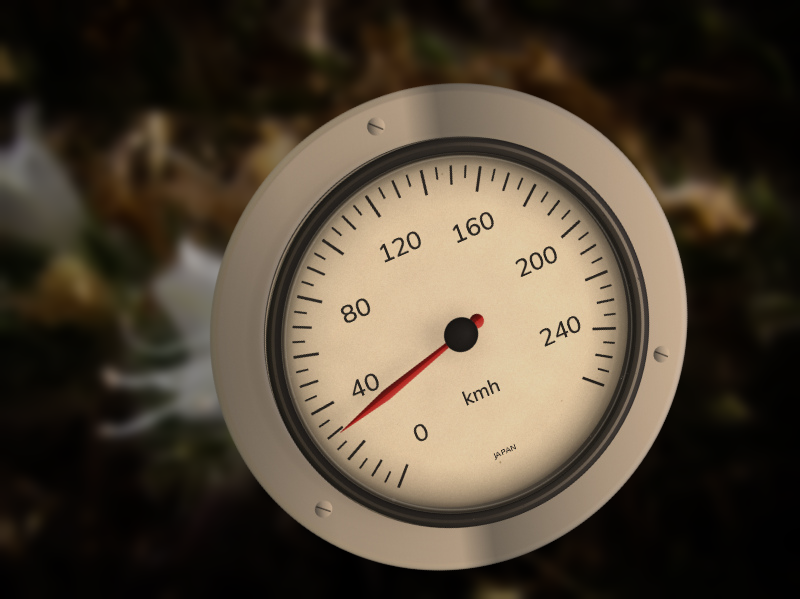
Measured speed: 30 km/h
